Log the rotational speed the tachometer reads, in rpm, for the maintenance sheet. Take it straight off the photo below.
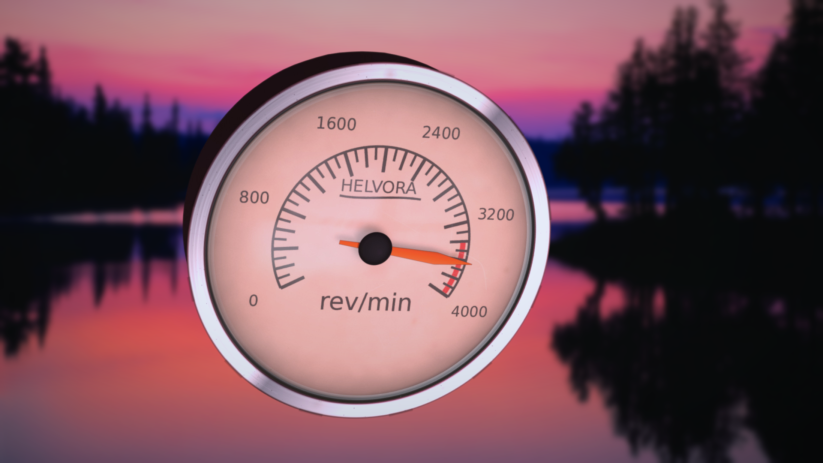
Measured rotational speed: 3600 rpm
